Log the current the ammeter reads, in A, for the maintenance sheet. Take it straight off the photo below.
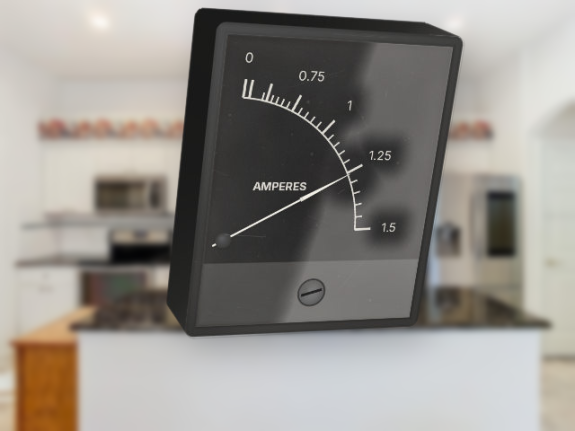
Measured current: 1.25 A
